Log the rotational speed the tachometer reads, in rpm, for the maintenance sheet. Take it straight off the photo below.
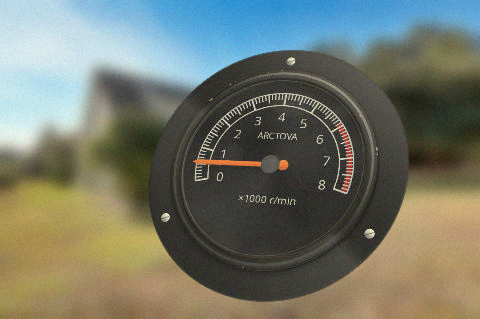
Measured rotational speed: 500 rpm
